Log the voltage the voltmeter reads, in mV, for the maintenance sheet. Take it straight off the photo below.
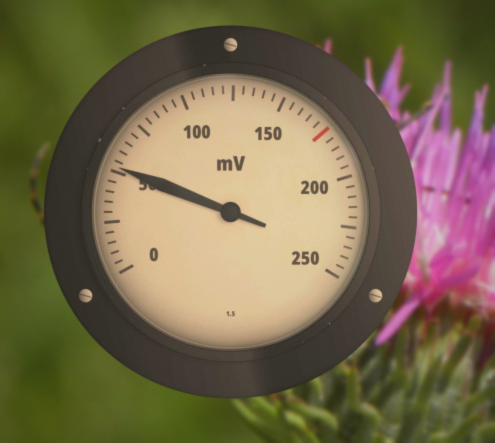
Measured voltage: 52.5 mV
